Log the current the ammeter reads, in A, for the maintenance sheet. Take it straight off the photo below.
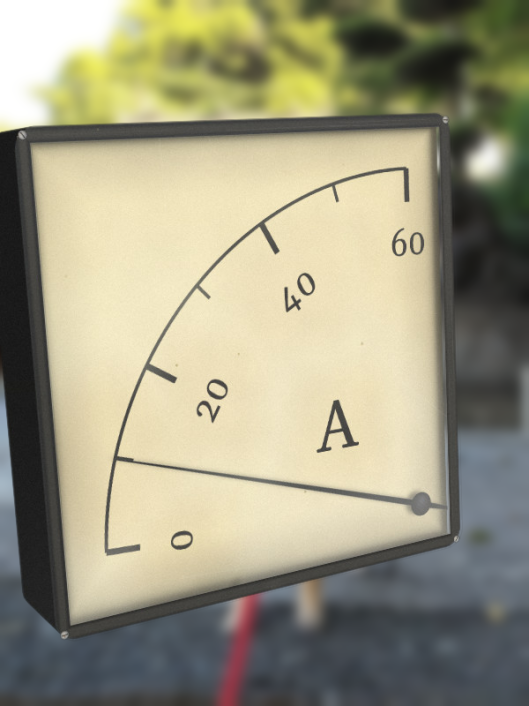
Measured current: 10 A
